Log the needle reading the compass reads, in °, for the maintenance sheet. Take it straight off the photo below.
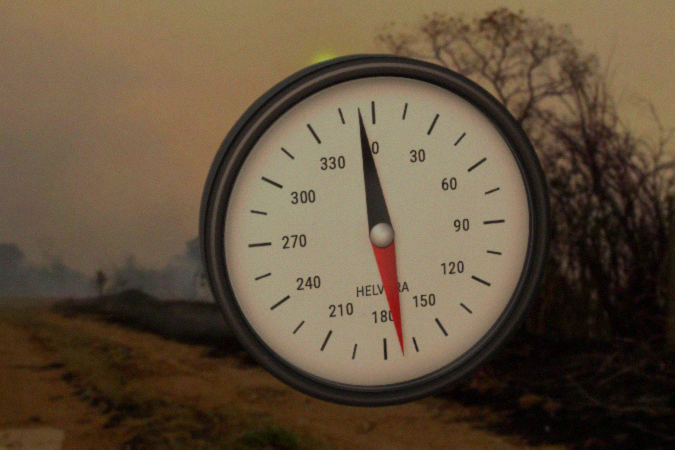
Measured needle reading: 172.5 °
